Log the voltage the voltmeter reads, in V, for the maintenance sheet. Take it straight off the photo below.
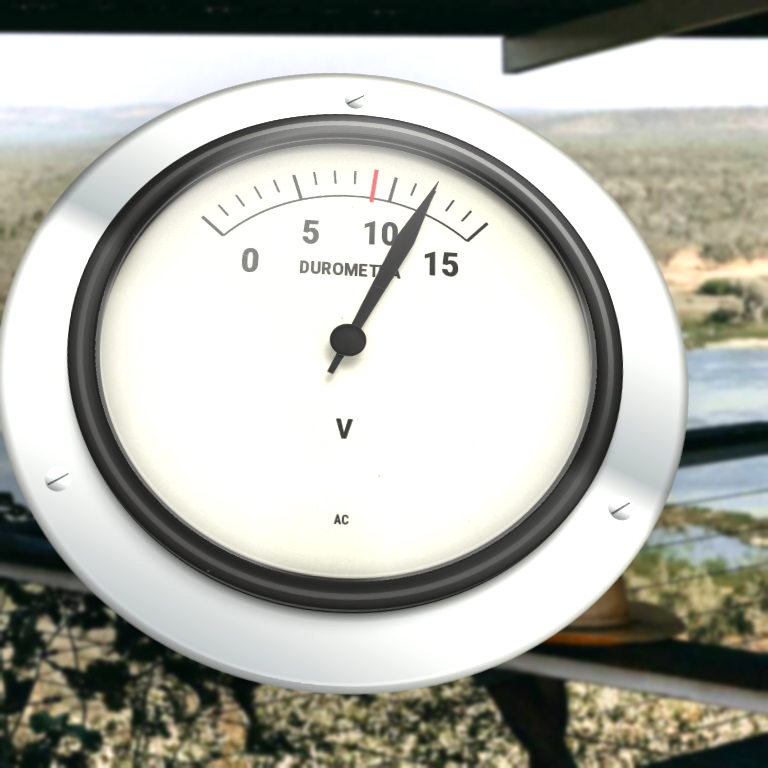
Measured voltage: 12 V
